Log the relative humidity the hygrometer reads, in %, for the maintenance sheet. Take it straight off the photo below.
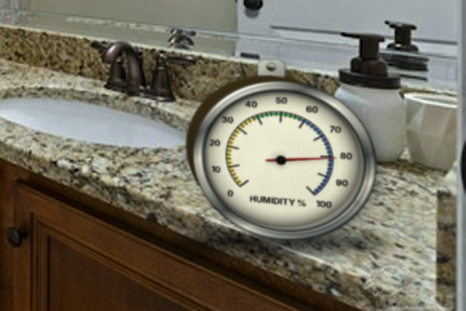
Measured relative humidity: 80 %
